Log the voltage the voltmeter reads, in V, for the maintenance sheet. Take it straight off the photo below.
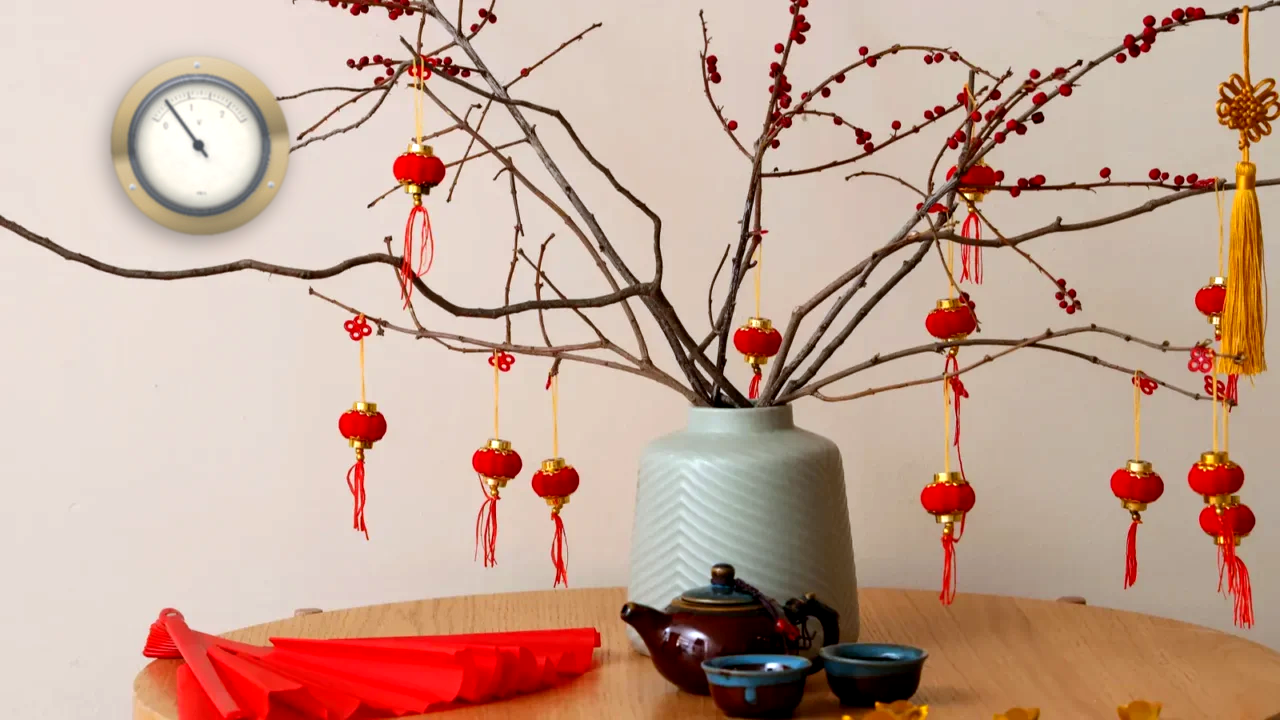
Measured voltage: 0.5 V
